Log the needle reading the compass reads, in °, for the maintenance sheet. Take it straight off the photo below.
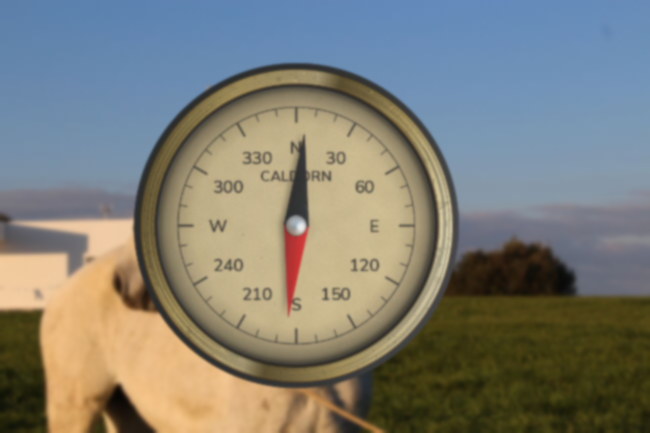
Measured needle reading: 185 °
